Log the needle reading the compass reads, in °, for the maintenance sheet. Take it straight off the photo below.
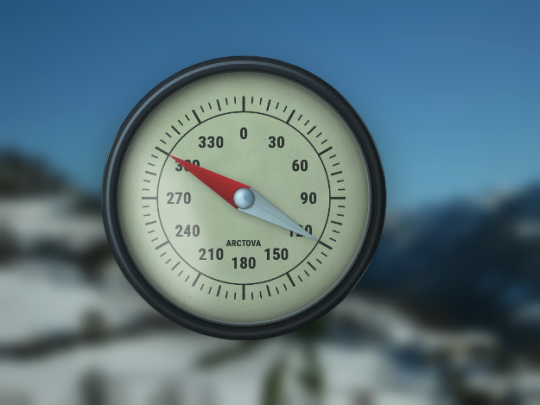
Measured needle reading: 300 °
